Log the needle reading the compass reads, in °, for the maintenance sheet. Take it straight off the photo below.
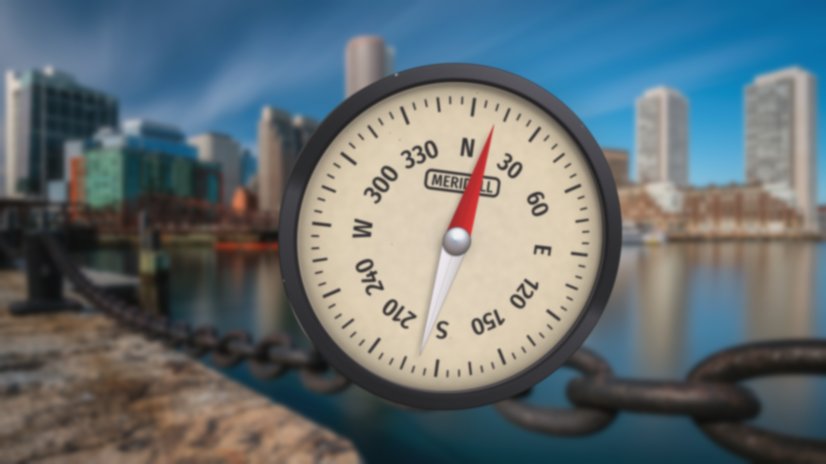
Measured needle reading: 10 °
